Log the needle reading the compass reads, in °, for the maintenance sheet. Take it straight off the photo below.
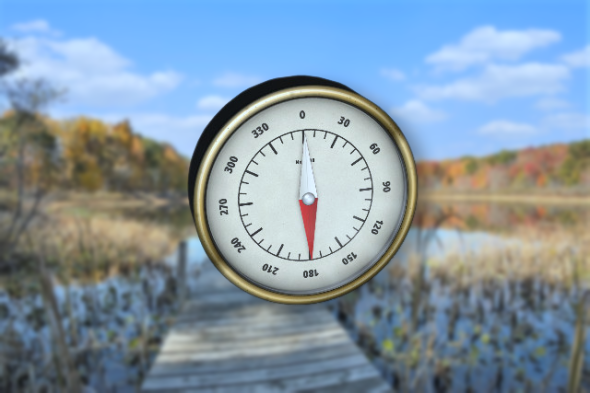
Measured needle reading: 180 °
